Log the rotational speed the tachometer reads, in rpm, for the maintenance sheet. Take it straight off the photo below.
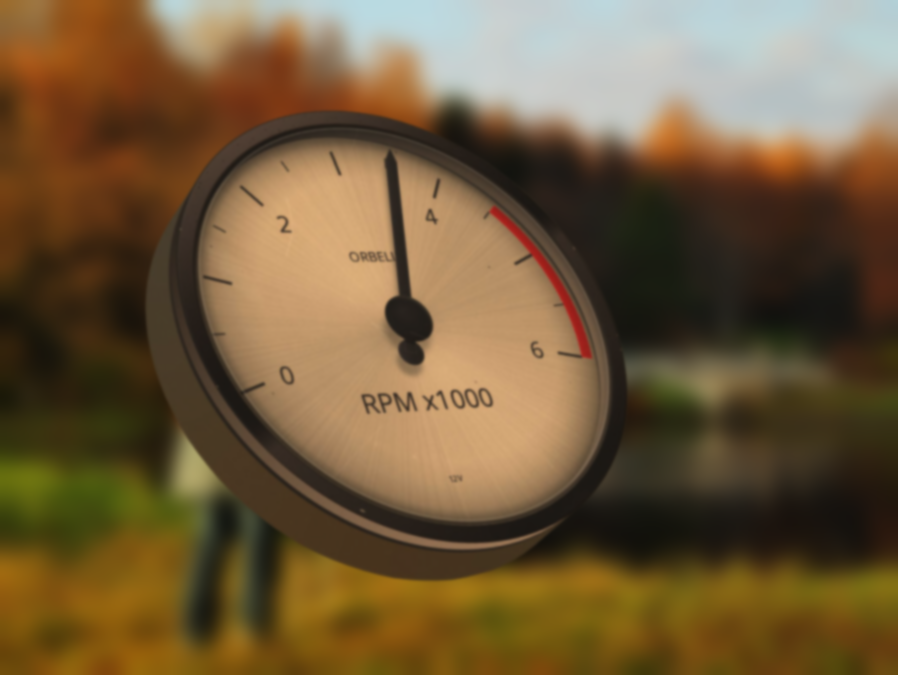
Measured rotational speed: 3500 rpm
